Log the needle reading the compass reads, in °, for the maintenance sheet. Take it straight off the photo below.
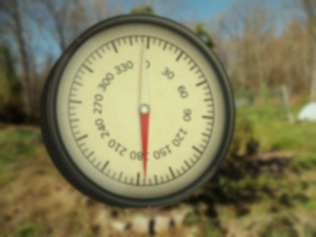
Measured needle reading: 175 °
